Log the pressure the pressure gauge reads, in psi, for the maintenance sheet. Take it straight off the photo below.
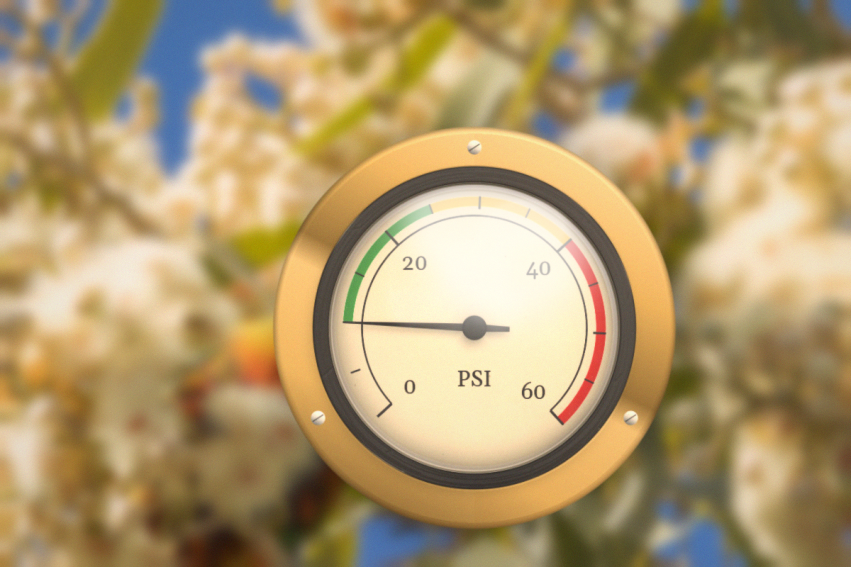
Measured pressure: 10 psi
